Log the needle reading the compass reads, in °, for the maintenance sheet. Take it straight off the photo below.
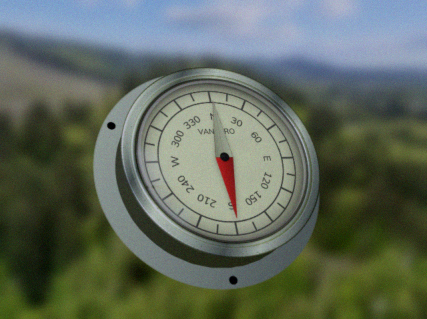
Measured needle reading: 180 °
